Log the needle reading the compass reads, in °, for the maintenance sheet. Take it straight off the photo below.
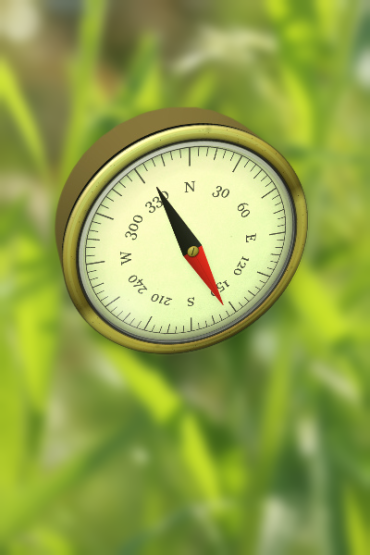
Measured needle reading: 155 °
